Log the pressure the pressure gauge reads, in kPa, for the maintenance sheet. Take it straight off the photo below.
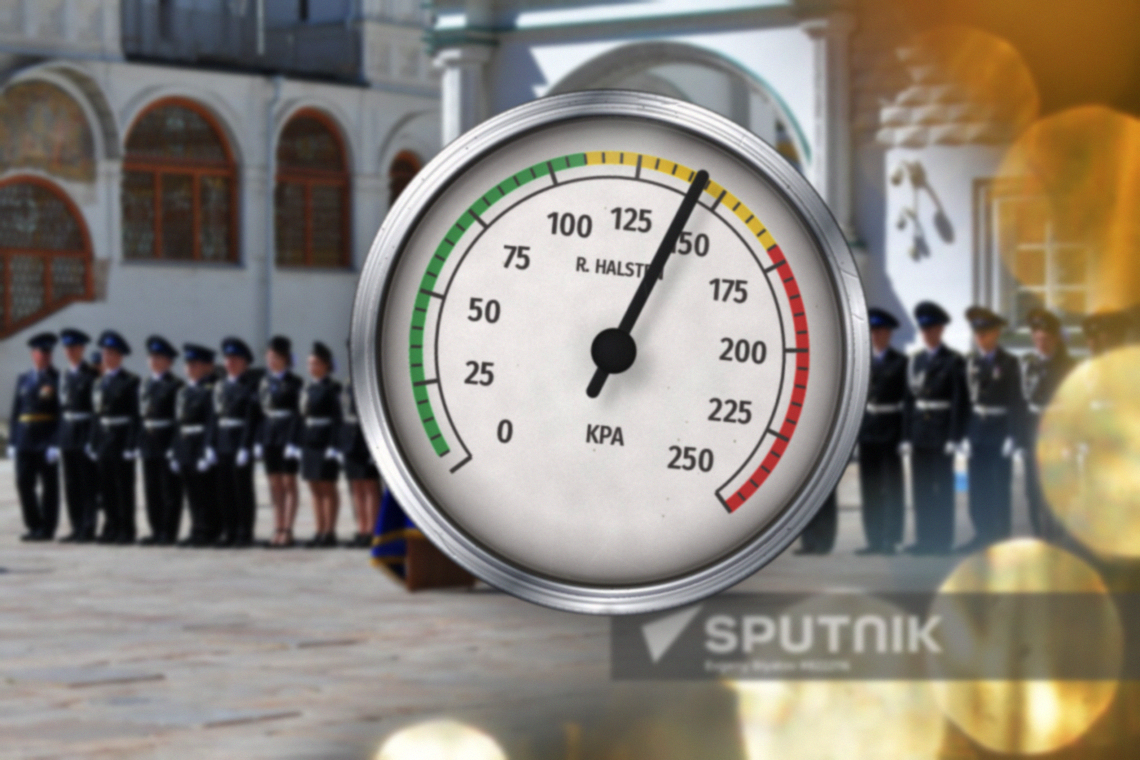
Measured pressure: 142.5 kPa
